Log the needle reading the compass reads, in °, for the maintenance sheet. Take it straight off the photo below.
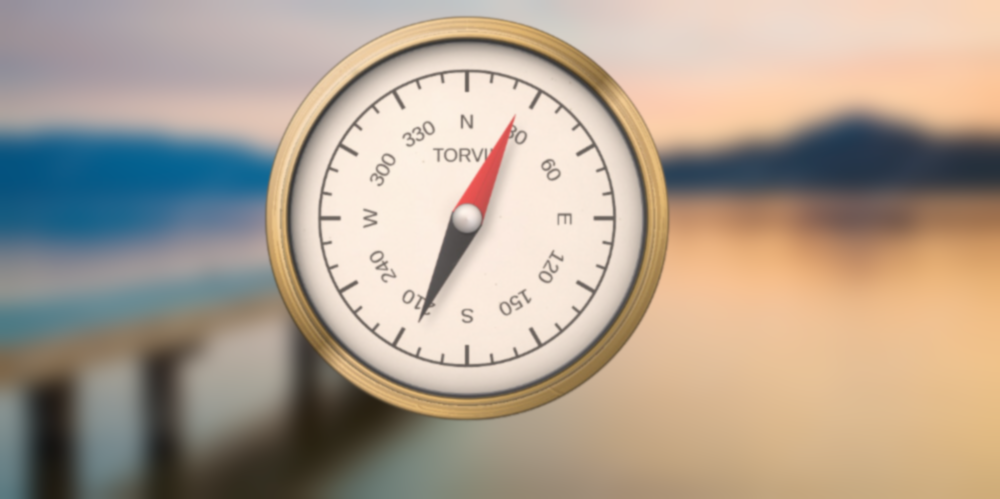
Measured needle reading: 25 °
